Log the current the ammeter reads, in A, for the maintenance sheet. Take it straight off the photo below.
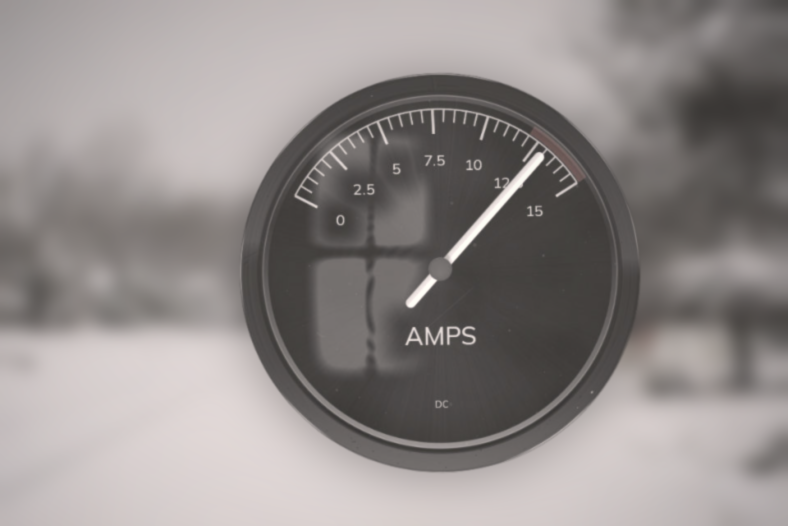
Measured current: 13 A
